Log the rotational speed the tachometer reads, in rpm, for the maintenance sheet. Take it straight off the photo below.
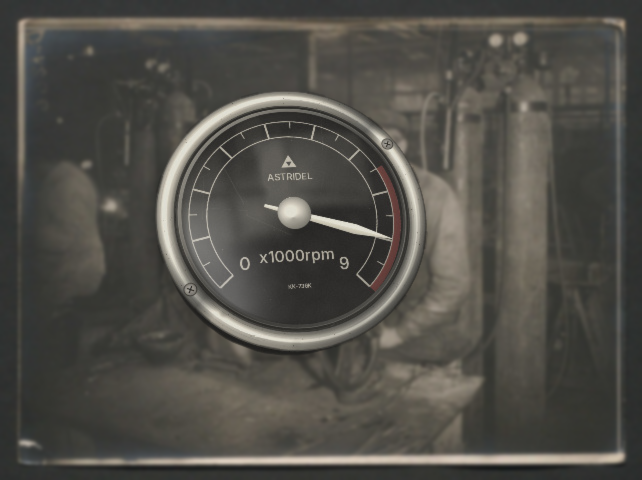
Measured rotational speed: 8000 rpm
